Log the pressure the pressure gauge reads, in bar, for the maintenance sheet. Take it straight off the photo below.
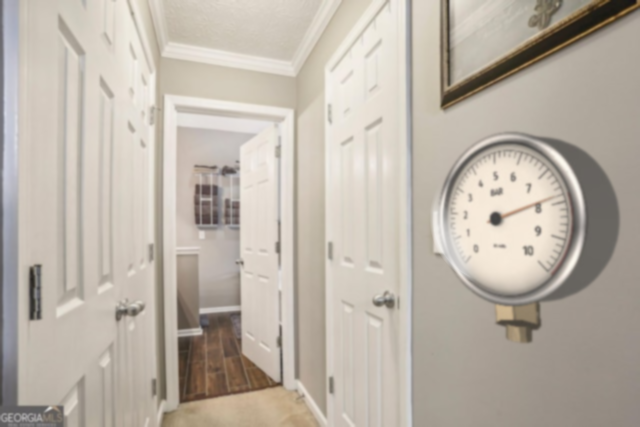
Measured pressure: 7.8 bar
